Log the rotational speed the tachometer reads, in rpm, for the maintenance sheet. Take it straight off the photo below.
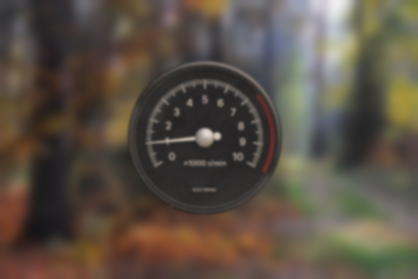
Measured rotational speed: 1000 rpm
